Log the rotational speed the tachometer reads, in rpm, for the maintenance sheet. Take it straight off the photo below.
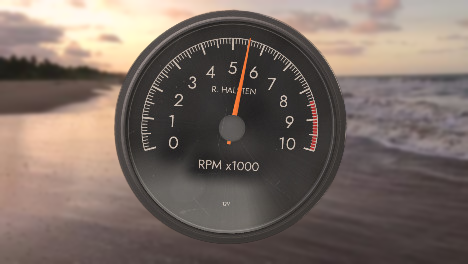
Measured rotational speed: 5500 rpm
